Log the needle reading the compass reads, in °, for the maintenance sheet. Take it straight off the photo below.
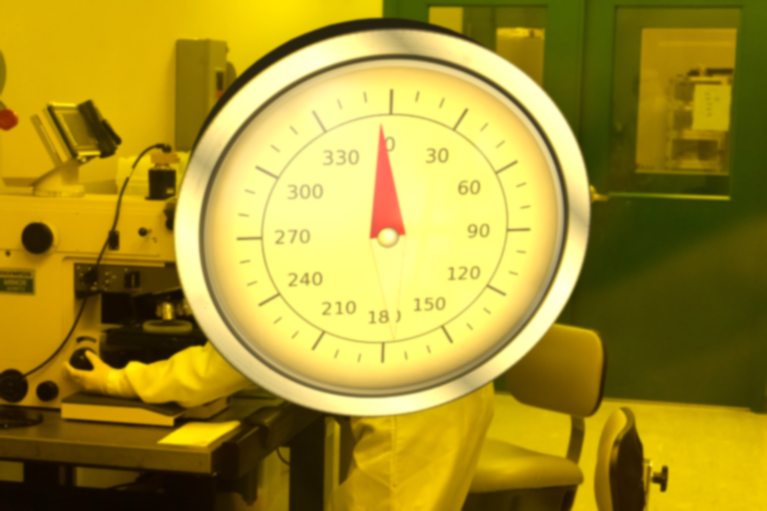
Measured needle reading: 355 °
